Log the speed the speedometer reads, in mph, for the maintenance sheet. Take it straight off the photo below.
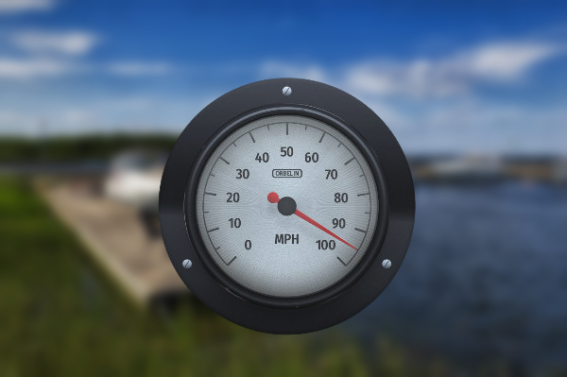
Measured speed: 95 mph
